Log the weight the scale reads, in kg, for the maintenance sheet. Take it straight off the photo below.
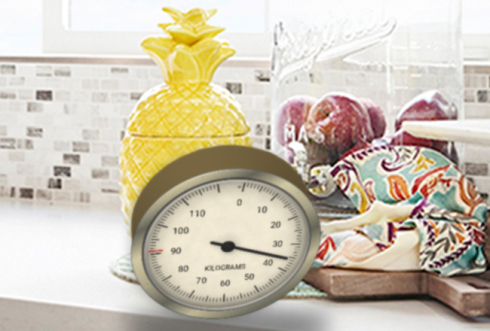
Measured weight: 35 kg
